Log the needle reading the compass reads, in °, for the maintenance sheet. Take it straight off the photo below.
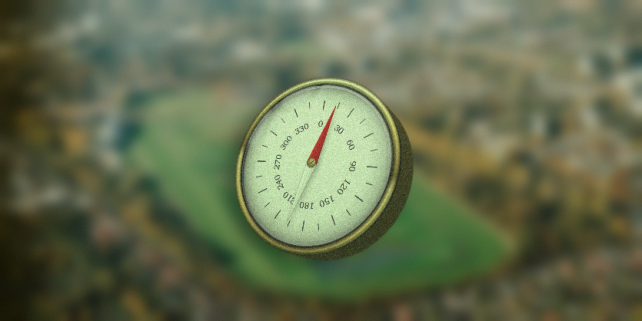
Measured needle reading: 15 °
